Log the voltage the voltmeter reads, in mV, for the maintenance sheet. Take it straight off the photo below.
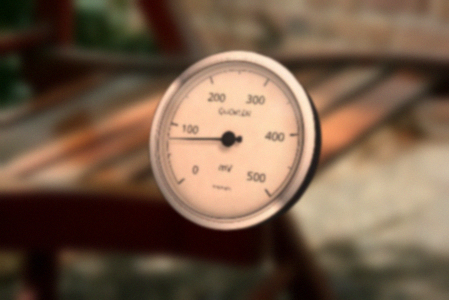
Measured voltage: 75 mV
